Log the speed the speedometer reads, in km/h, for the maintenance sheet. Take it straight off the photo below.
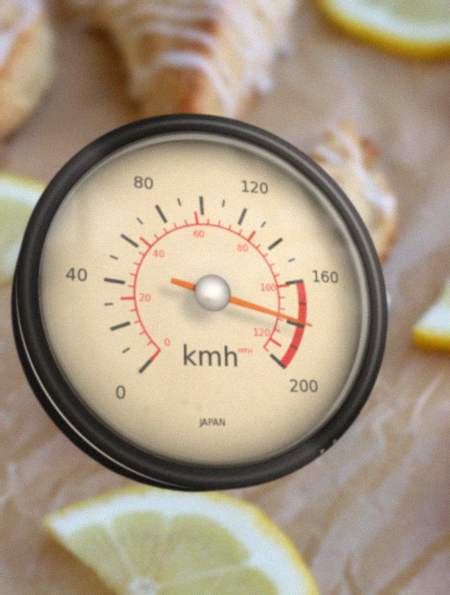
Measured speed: 180 km/h
